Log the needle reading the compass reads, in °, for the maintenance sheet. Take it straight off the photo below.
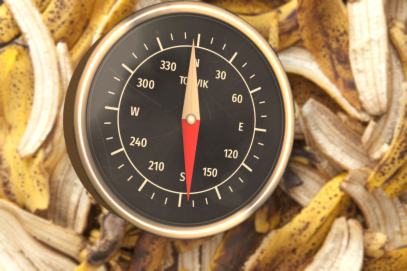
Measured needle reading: 175 °
